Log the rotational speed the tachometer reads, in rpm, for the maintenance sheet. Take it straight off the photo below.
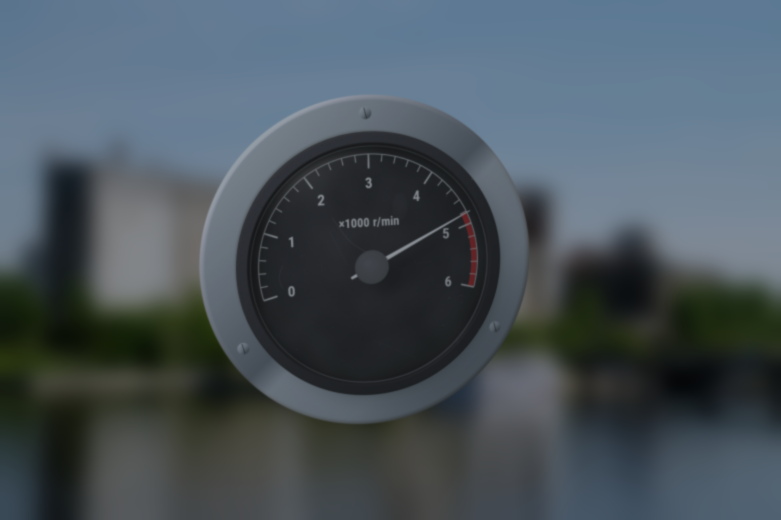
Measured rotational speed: 4800 rpm
